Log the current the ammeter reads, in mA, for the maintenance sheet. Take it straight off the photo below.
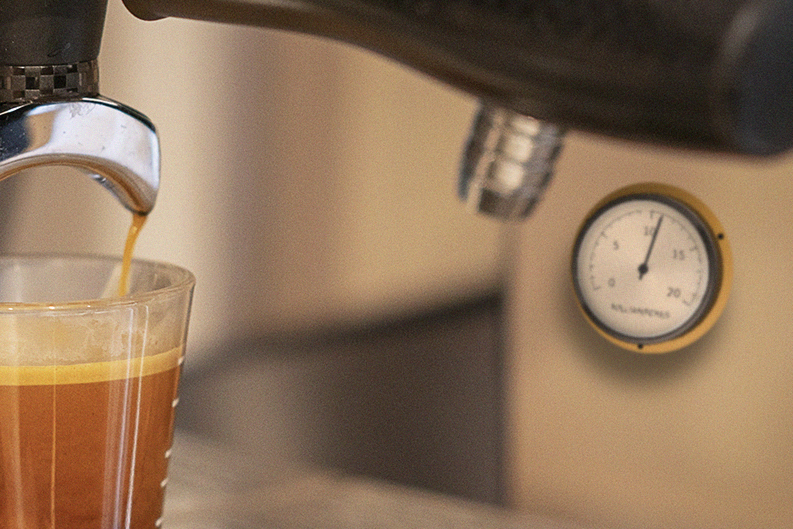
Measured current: 11 mA
